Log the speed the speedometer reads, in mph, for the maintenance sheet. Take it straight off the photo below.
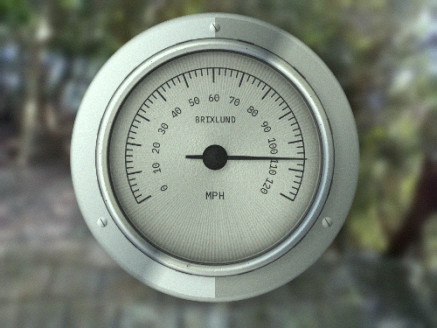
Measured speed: 106 mph
